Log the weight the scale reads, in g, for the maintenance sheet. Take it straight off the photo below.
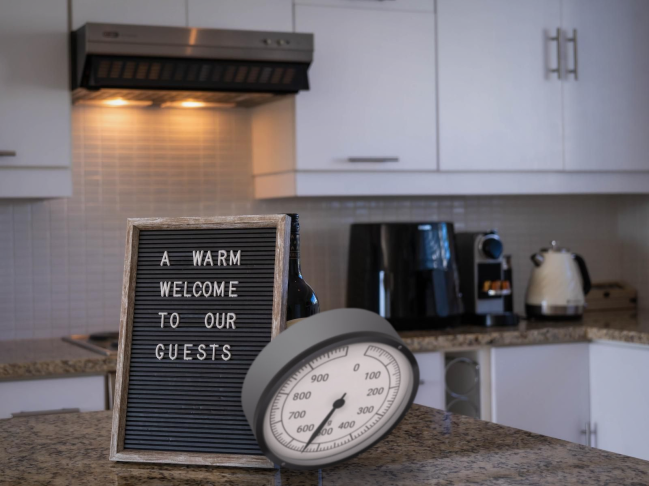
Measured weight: 550 g
